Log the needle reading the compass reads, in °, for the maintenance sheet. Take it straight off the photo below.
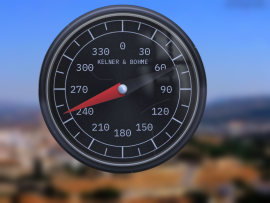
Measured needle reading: 247.5 °
